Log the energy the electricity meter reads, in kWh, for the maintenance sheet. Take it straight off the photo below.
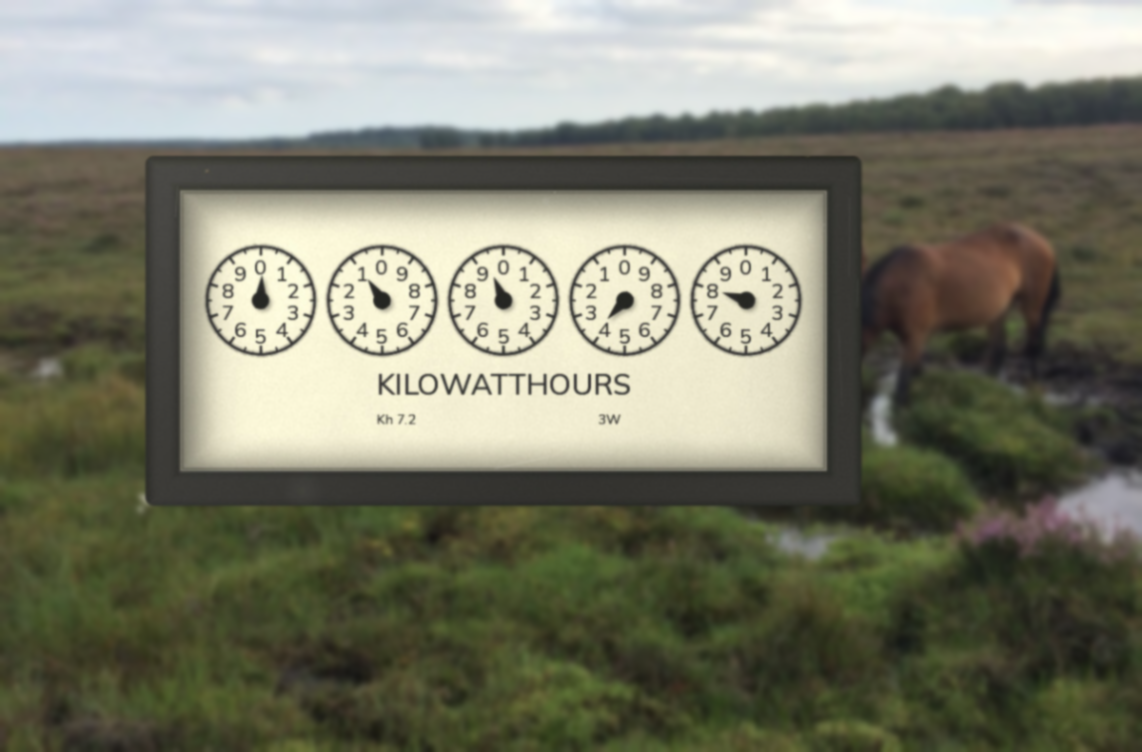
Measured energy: 938 kWh
